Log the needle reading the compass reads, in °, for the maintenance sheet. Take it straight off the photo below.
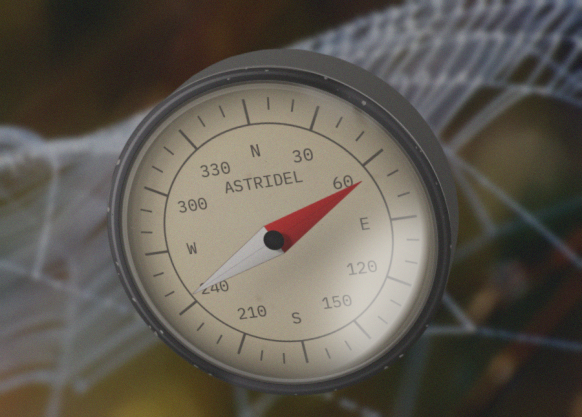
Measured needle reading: 65 °
